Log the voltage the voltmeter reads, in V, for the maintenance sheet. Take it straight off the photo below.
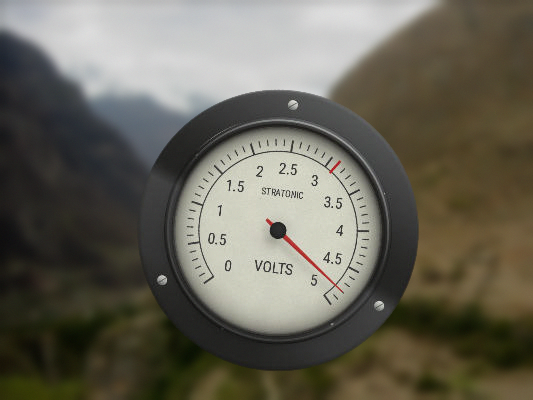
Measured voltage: 4.8 V
